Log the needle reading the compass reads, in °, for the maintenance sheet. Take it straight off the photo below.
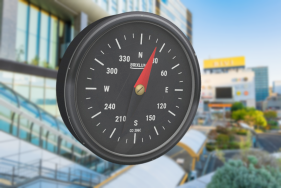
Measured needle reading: 20 °
